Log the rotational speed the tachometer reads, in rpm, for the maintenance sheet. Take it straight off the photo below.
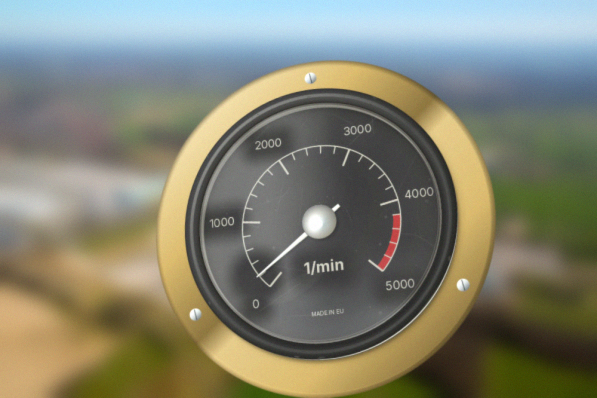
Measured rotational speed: 200 rpm
